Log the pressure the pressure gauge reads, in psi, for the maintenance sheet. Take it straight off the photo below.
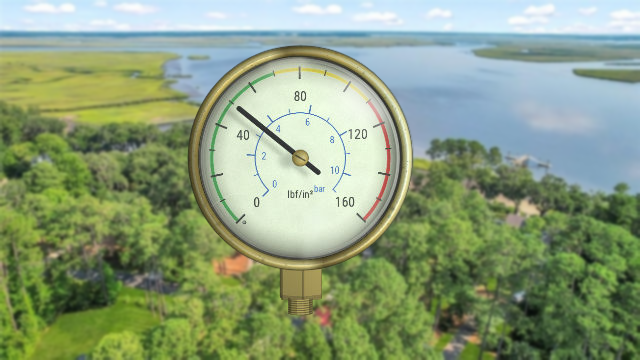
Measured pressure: 50 psi
